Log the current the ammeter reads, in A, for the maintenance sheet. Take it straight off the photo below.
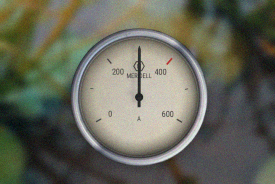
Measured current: 300 A
